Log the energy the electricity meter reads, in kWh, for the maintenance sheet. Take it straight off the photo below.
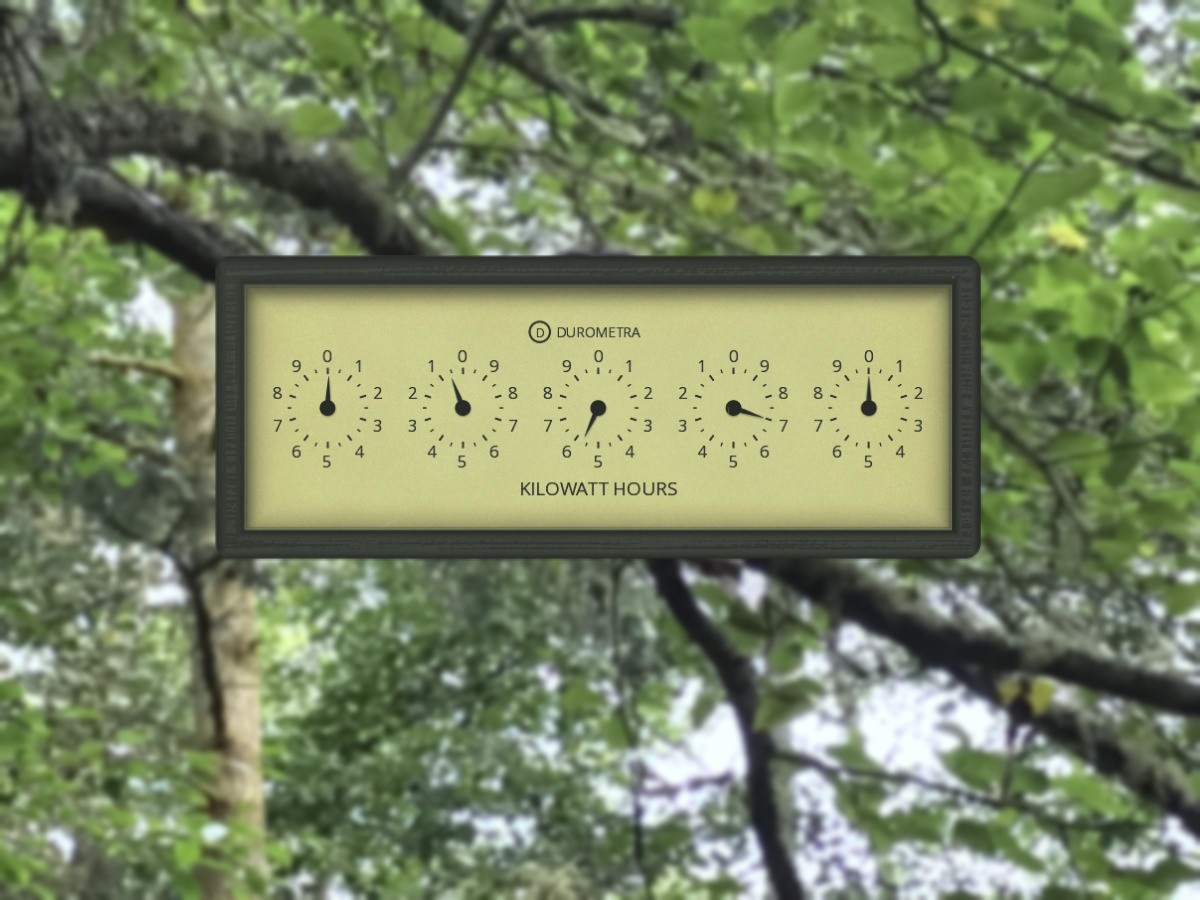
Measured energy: 570 kWh
